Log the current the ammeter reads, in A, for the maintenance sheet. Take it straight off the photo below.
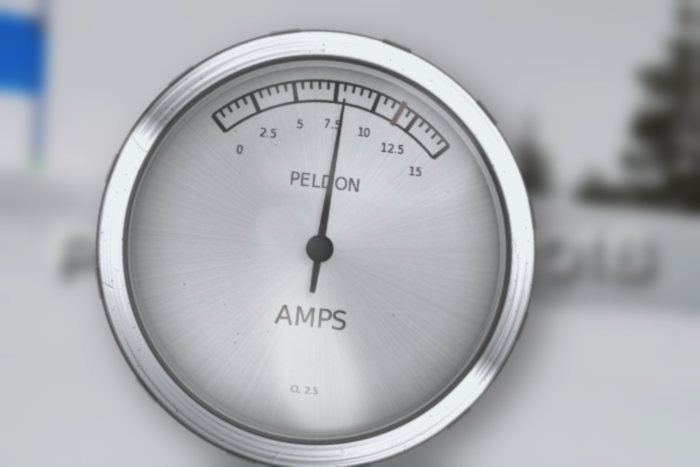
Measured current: 8 A
